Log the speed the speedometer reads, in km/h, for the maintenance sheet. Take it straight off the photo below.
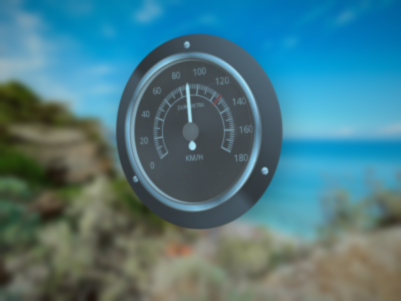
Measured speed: 90 km/h
